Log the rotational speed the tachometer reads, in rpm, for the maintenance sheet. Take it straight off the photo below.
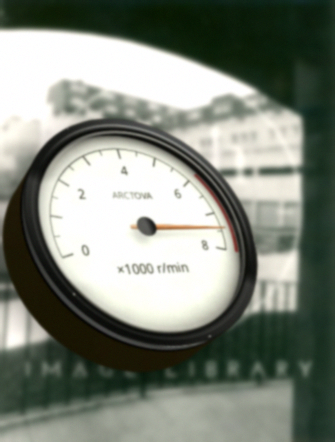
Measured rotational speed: 7500 rpm
